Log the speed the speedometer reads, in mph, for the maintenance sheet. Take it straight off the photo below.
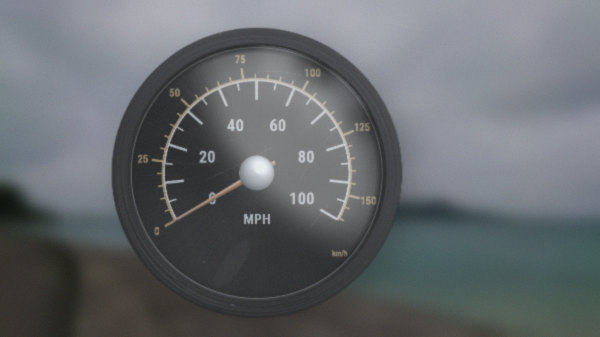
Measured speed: 0 mph
